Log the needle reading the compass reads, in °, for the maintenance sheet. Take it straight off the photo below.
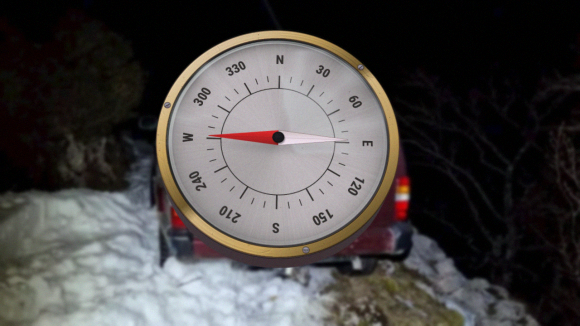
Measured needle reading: 270 °
